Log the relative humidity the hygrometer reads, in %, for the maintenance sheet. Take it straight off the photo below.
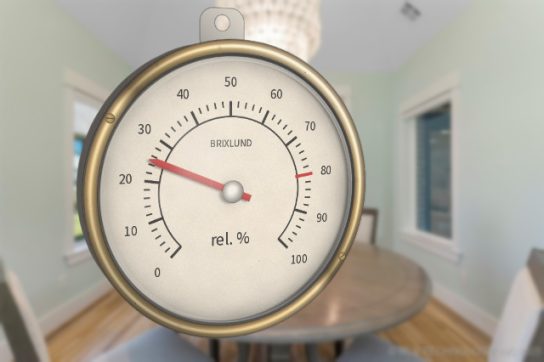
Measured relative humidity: 25 %
